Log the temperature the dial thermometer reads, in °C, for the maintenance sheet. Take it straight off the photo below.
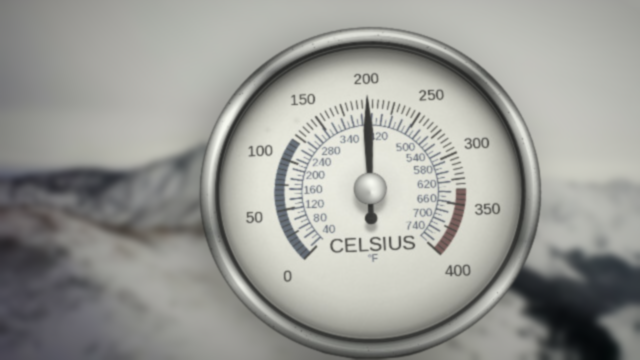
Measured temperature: 200 °C
